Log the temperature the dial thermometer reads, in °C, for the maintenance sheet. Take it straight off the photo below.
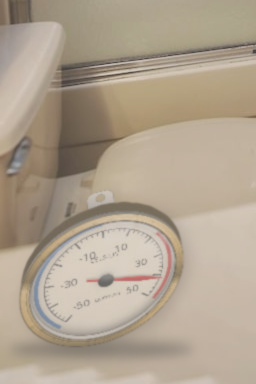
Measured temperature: 40 °C
